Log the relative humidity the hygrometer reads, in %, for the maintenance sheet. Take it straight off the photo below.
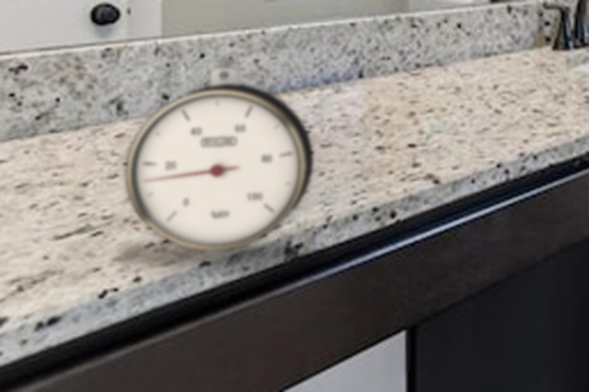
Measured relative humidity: 15 %
